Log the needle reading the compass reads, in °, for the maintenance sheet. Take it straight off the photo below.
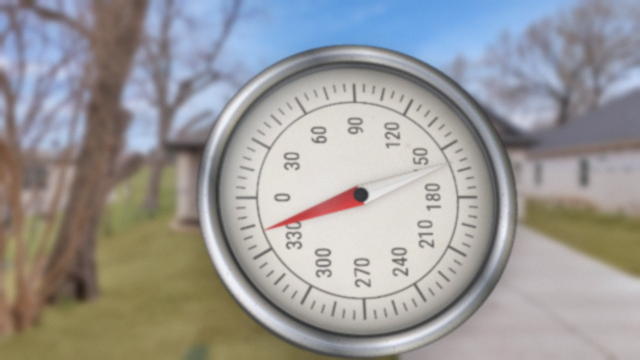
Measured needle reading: 340 °
